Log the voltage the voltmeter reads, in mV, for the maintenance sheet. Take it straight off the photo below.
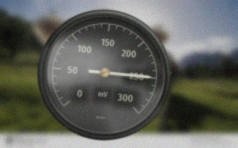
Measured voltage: 250 mV
